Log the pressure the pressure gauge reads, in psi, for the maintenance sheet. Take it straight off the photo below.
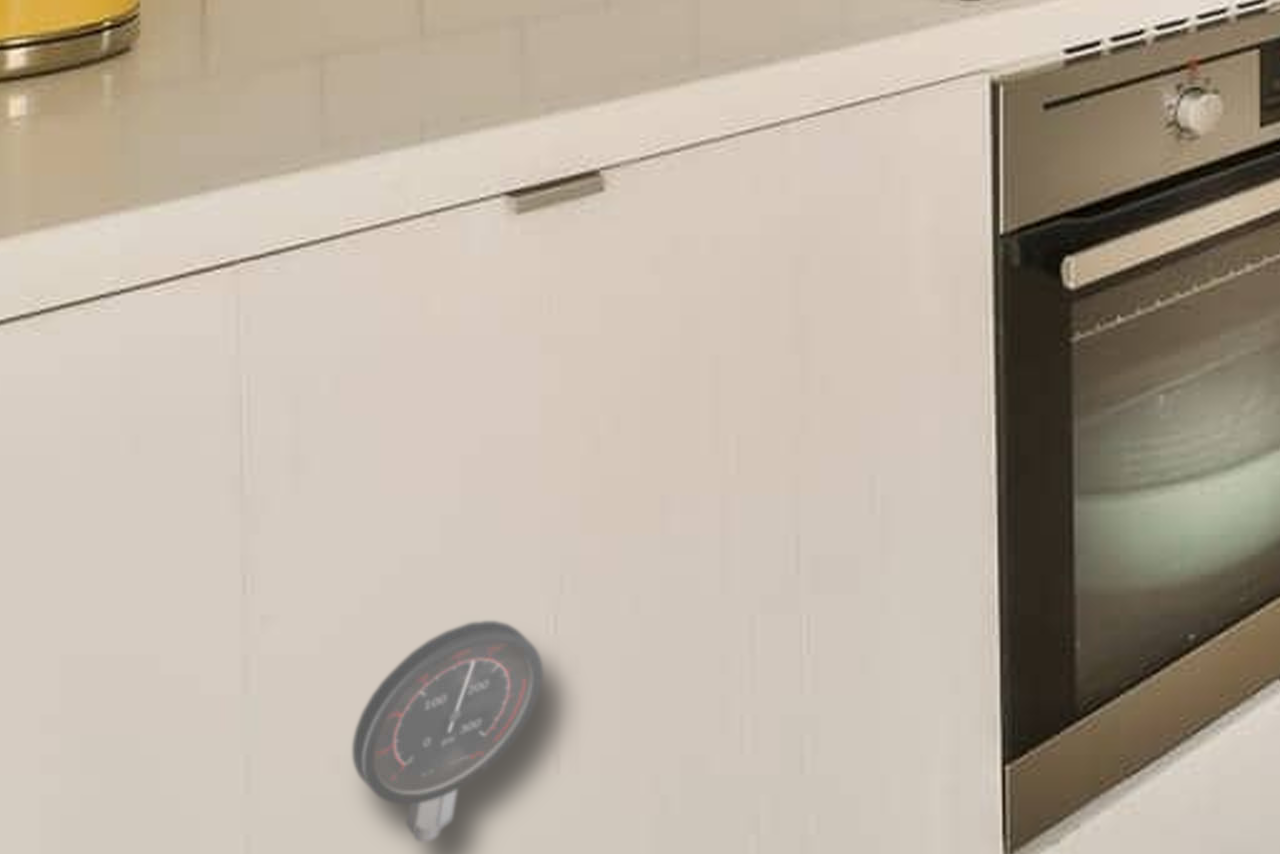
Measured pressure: 160 psi
